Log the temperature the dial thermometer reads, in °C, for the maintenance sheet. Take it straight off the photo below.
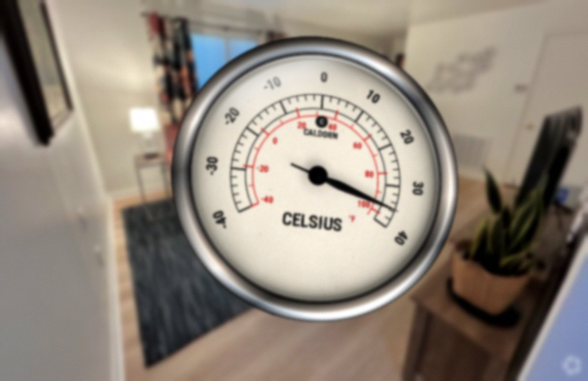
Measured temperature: 36 °C
